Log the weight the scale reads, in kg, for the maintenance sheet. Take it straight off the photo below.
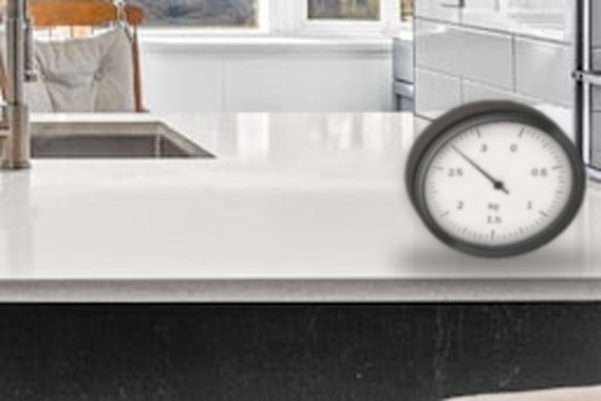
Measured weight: 2.75 kg
